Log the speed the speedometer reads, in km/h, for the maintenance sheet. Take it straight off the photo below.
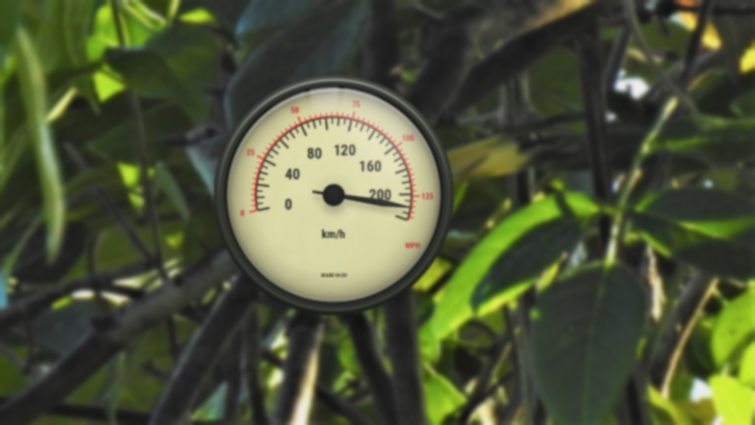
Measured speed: 210 km/h
